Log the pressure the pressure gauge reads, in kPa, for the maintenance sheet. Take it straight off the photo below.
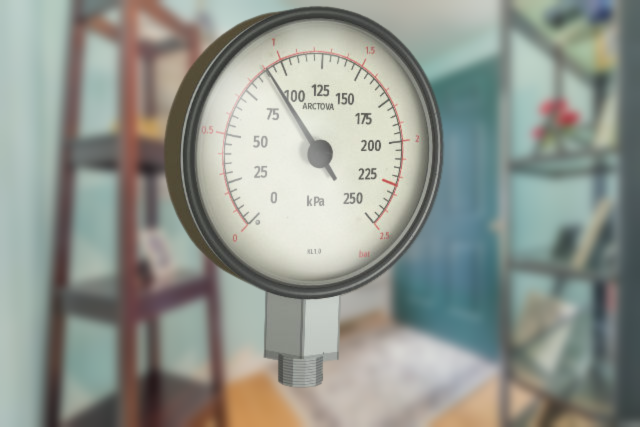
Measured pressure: 90 kPa
